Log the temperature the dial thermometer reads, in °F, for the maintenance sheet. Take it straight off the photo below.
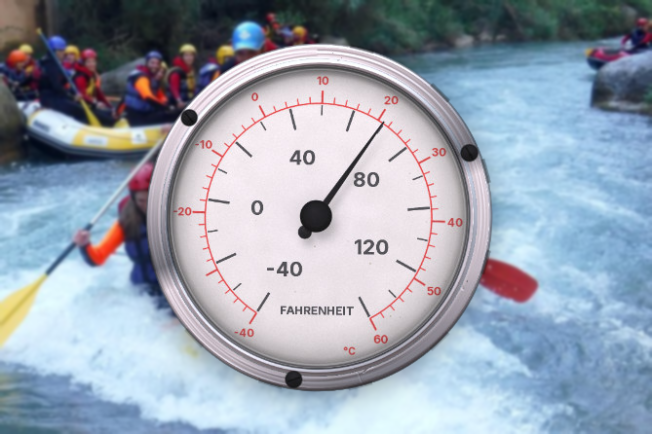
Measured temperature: 70 °F
